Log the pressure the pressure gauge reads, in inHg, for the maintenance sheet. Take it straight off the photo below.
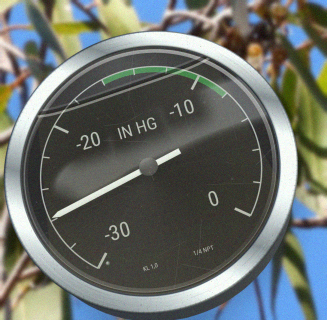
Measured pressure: -26 inHg
